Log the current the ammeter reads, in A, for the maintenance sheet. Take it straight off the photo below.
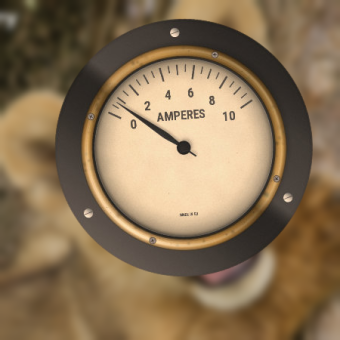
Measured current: 0.75 A
